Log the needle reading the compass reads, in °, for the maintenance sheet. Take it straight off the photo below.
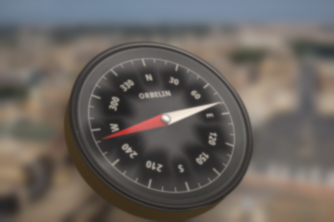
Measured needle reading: 260 °
